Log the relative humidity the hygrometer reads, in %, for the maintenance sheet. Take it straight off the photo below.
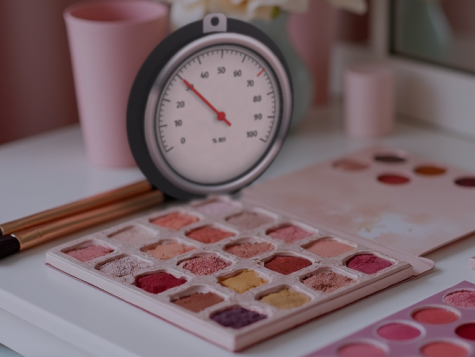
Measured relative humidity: 30 %
